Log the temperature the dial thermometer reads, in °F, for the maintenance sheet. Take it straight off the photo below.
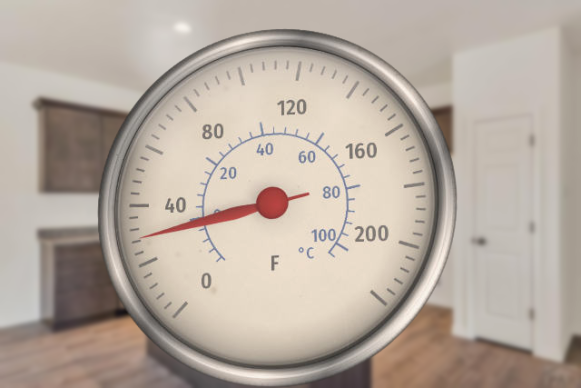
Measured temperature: 28 °F
